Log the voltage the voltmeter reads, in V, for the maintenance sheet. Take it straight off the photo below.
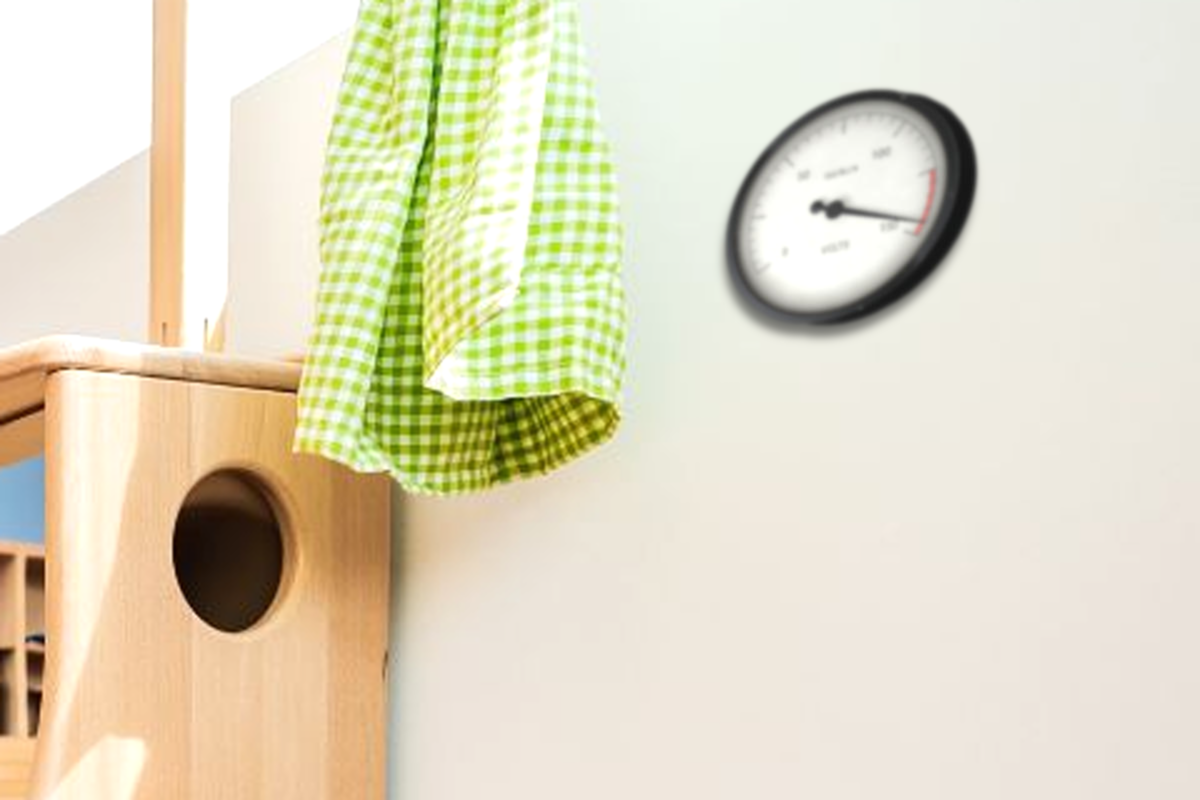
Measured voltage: 145 V
